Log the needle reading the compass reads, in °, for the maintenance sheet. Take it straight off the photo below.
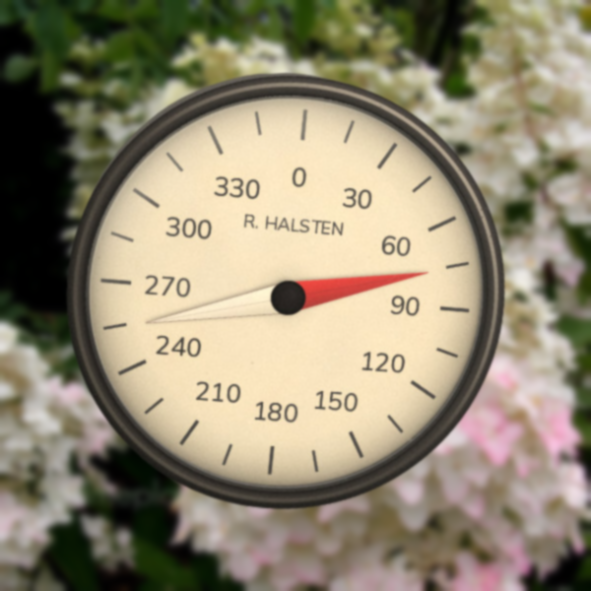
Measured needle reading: 75 °
